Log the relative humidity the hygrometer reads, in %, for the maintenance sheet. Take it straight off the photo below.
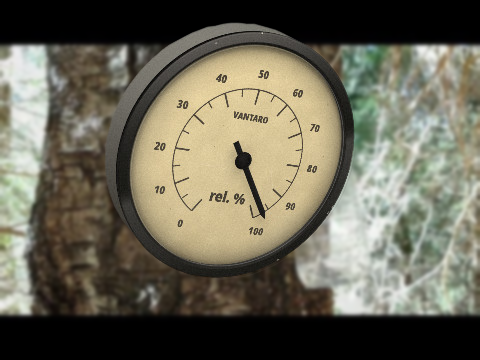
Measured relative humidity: 97.5 %
